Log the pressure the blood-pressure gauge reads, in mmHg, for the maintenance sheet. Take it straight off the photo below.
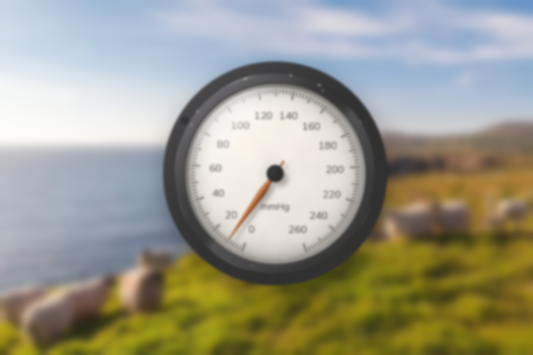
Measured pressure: 10 mmHg
